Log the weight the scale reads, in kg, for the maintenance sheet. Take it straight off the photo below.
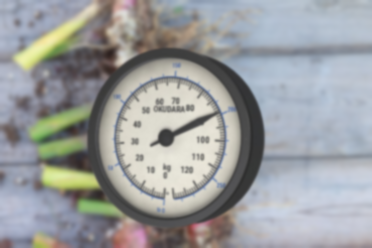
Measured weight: 90 kg
